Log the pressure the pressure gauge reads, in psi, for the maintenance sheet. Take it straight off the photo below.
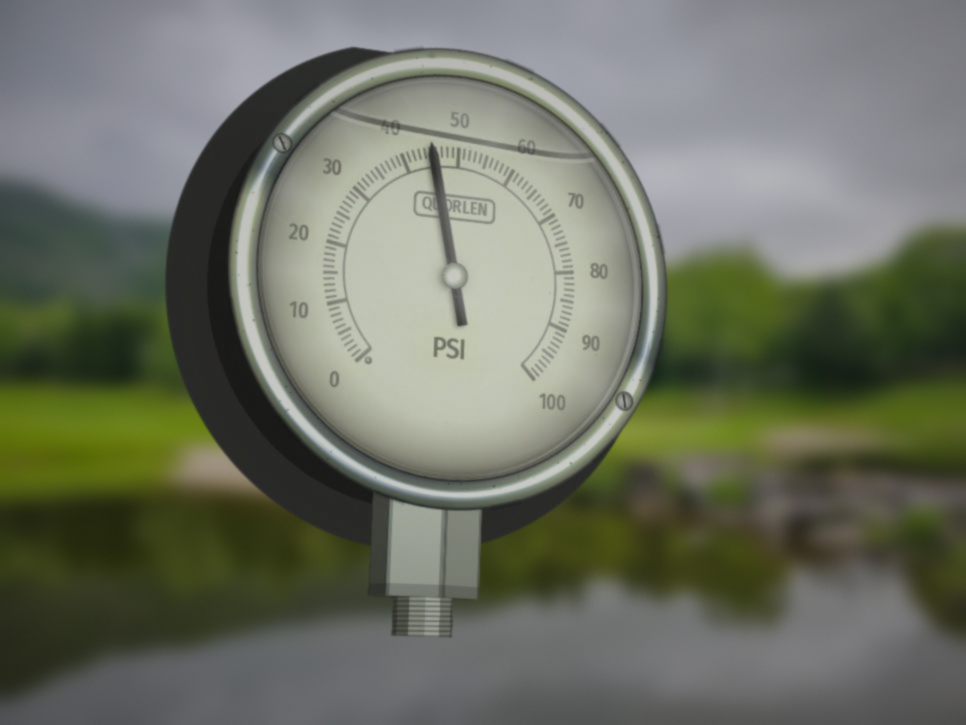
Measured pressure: 45 psi
